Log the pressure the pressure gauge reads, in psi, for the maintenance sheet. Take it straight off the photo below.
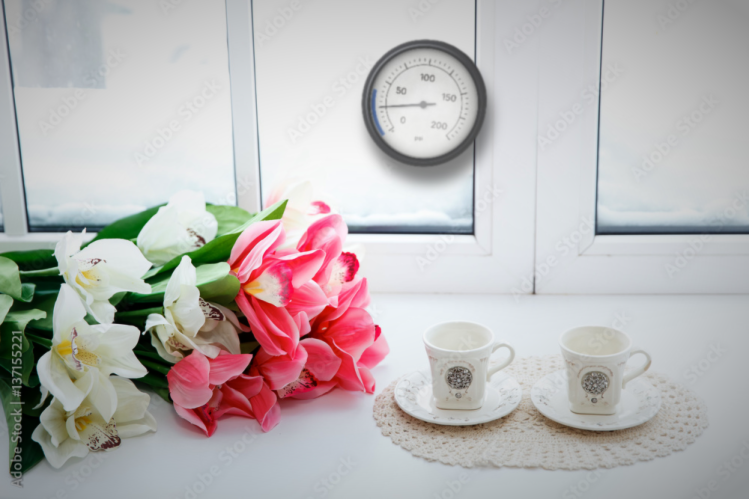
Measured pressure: 25 psi
